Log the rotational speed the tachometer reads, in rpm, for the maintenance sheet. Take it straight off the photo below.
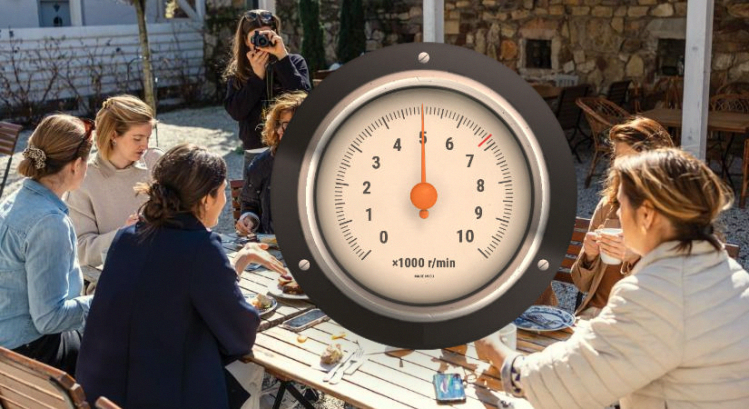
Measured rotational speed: 5000 rpm
